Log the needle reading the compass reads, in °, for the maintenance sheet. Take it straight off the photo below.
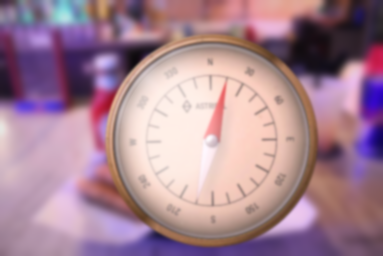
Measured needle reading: 15 °
